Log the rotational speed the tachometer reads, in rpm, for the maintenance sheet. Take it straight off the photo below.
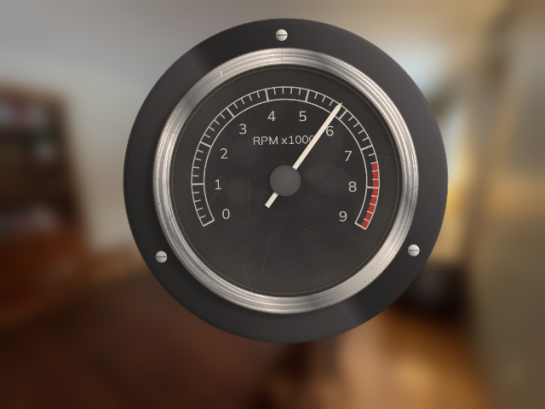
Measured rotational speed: 5800 rpm
